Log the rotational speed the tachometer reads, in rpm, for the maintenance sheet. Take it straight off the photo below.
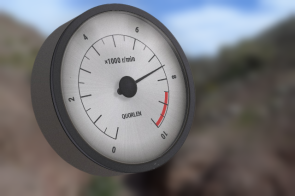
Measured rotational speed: 7500 rpm
